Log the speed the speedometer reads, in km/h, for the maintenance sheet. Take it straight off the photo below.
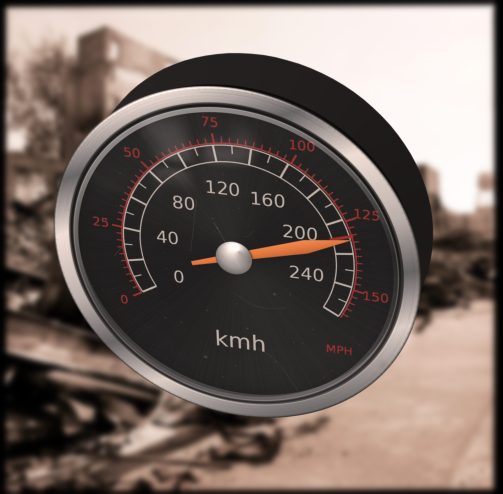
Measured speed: 210 km/h
